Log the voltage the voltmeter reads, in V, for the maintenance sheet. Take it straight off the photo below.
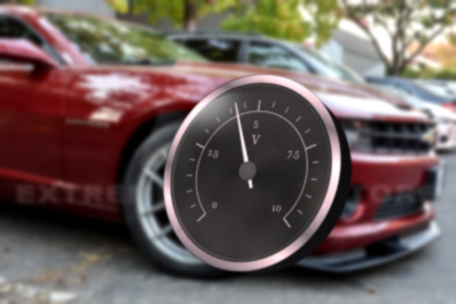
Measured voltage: 4.25 V
